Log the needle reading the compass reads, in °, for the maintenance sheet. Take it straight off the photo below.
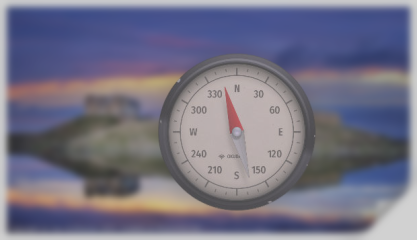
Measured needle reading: 345 °
